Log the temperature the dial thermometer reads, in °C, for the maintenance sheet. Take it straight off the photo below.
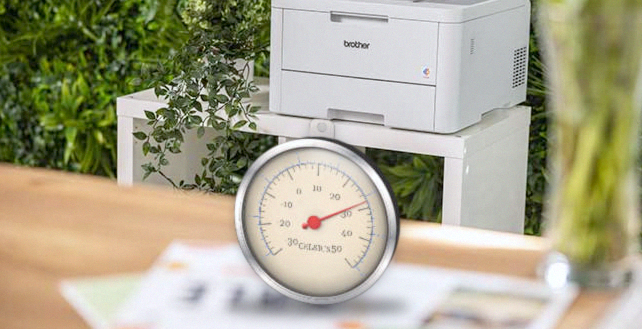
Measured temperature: 28 °C
